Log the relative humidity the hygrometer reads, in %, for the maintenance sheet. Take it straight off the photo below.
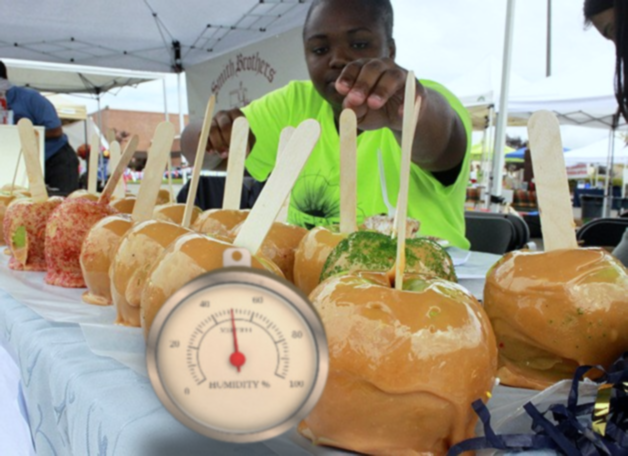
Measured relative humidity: 50 %
